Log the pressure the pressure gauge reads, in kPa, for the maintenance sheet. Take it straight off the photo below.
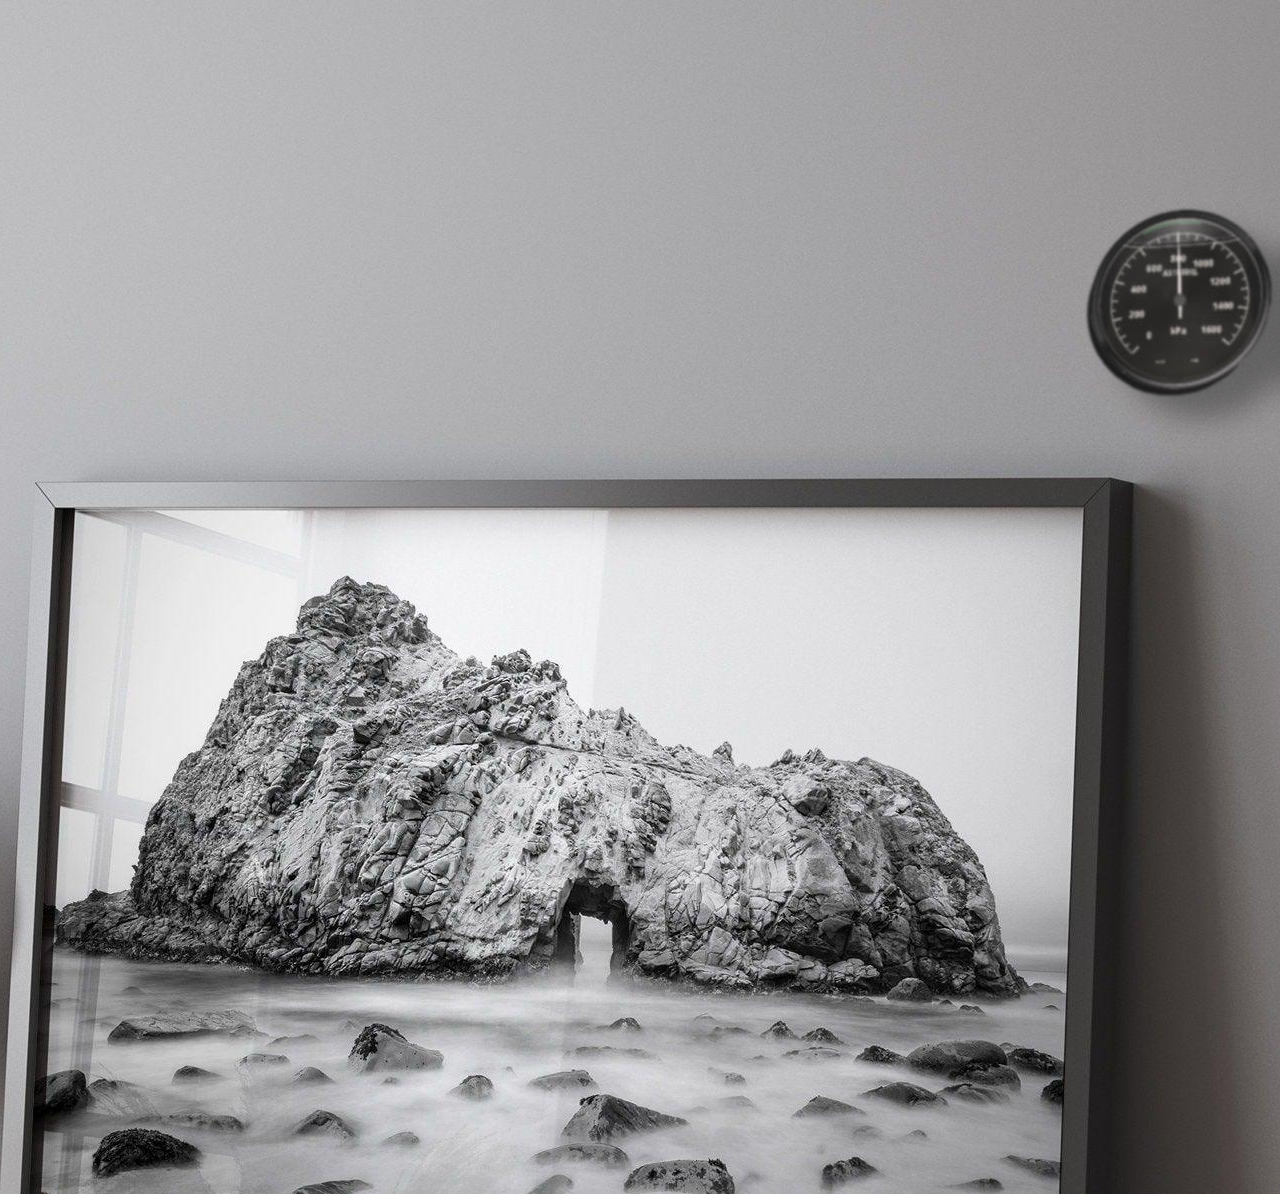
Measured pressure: 800 kPa
